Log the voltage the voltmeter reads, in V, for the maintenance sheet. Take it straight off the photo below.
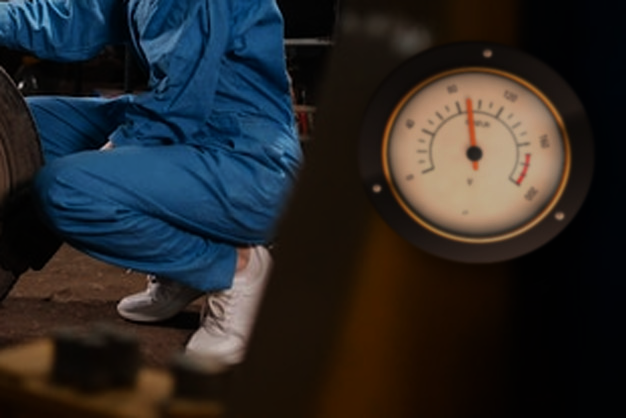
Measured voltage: 90 V
